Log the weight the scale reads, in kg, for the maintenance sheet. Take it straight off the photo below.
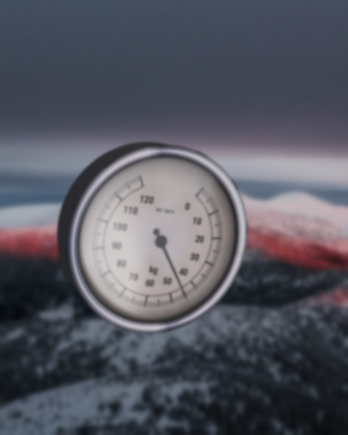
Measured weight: 45 kg
